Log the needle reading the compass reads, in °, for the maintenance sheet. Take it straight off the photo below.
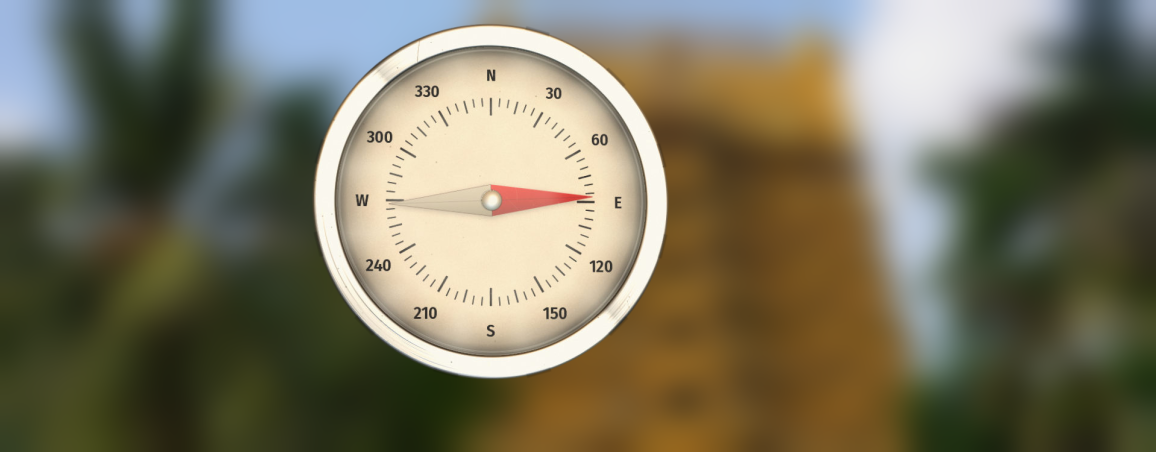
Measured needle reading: 87.5 °
